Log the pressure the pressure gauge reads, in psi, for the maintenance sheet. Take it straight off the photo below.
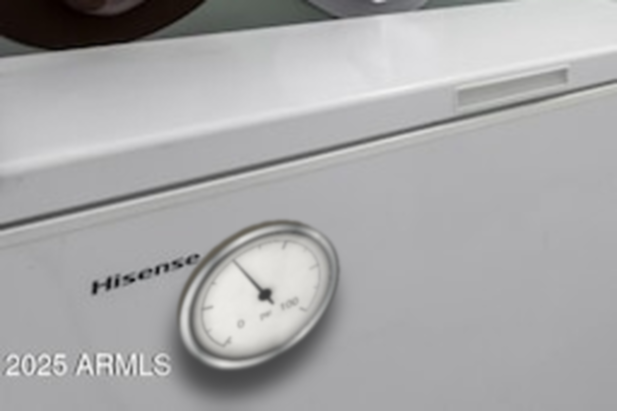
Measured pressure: 40 psi
